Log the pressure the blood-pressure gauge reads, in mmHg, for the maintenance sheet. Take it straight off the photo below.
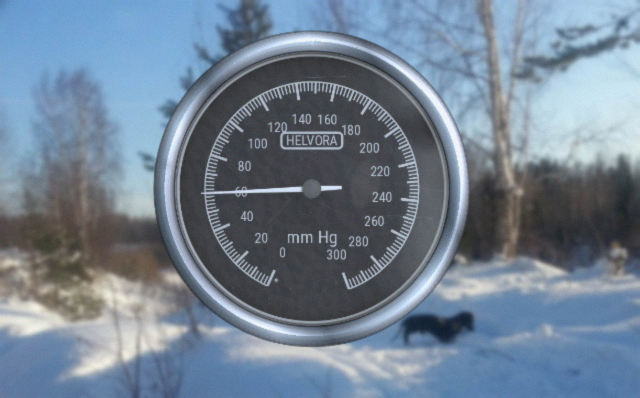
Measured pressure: 60 mmHg
